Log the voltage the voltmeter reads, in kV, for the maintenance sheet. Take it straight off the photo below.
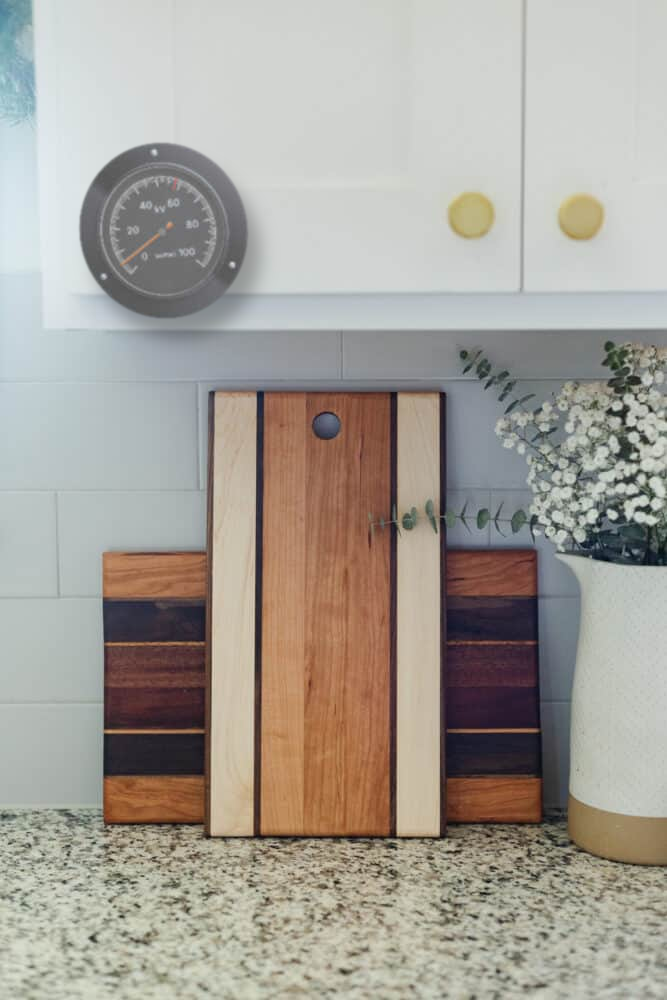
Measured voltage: 5 kV
